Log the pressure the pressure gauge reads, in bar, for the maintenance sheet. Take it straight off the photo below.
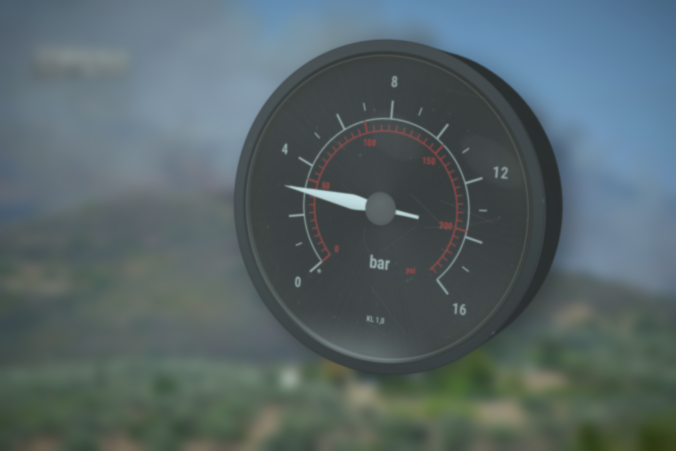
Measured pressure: 3 bar
